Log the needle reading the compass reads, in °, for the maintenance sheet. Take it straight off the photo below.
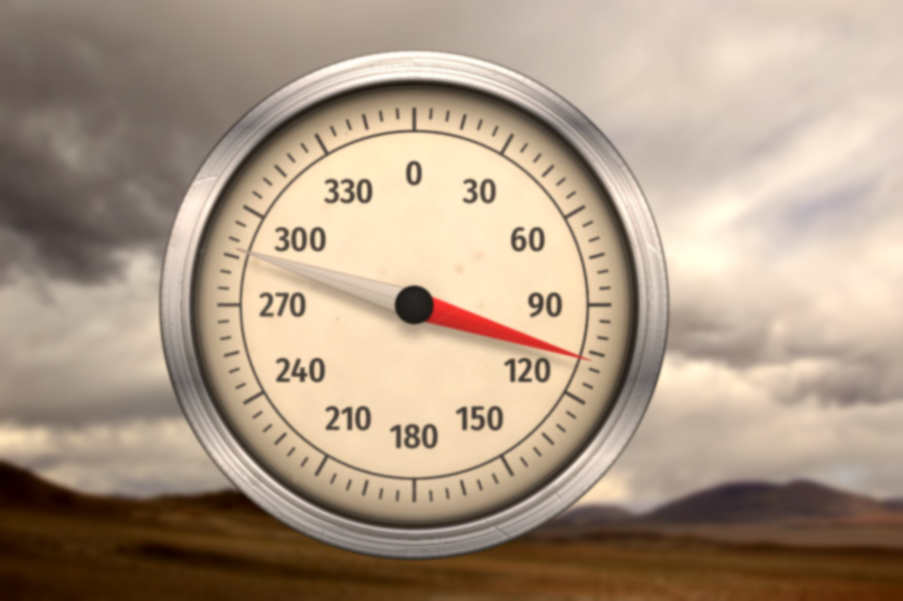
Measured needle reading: 107.5 °
